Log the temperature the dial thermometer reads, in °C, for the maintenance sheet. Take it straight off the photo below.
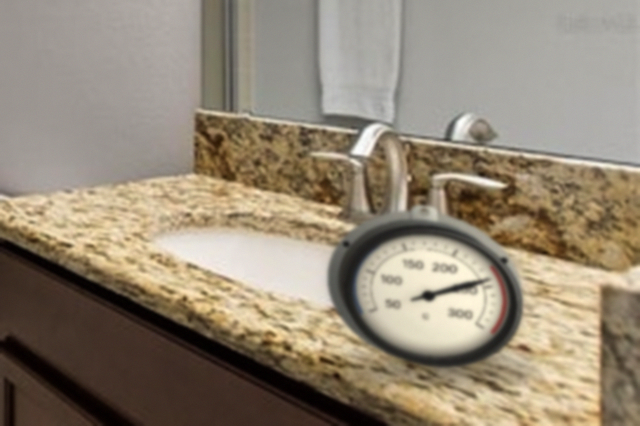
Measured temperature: 240 °C
